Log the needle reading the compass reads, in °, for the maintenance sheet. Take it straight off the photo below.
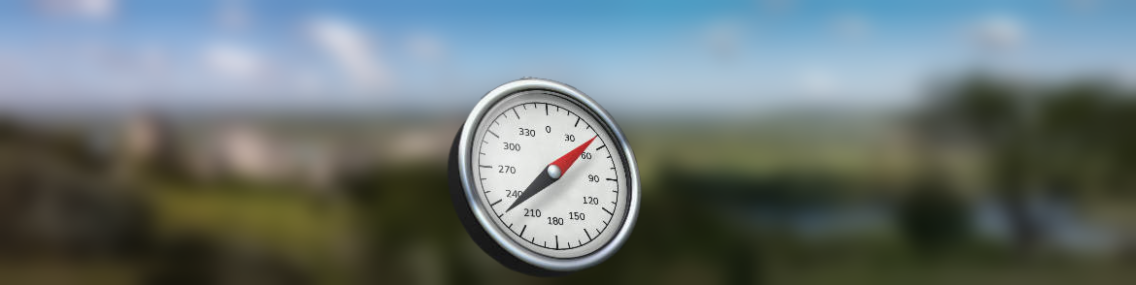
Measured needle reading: 50 °
